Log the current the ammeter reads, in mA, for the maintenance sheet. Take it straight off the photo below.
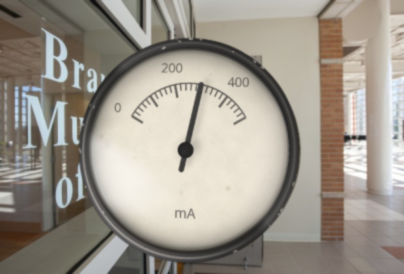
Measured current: 300 mA
